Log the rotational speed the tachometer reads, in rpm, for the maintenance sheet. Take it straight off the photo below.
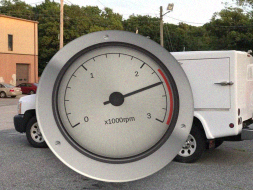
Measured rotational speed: 2400 rpm
